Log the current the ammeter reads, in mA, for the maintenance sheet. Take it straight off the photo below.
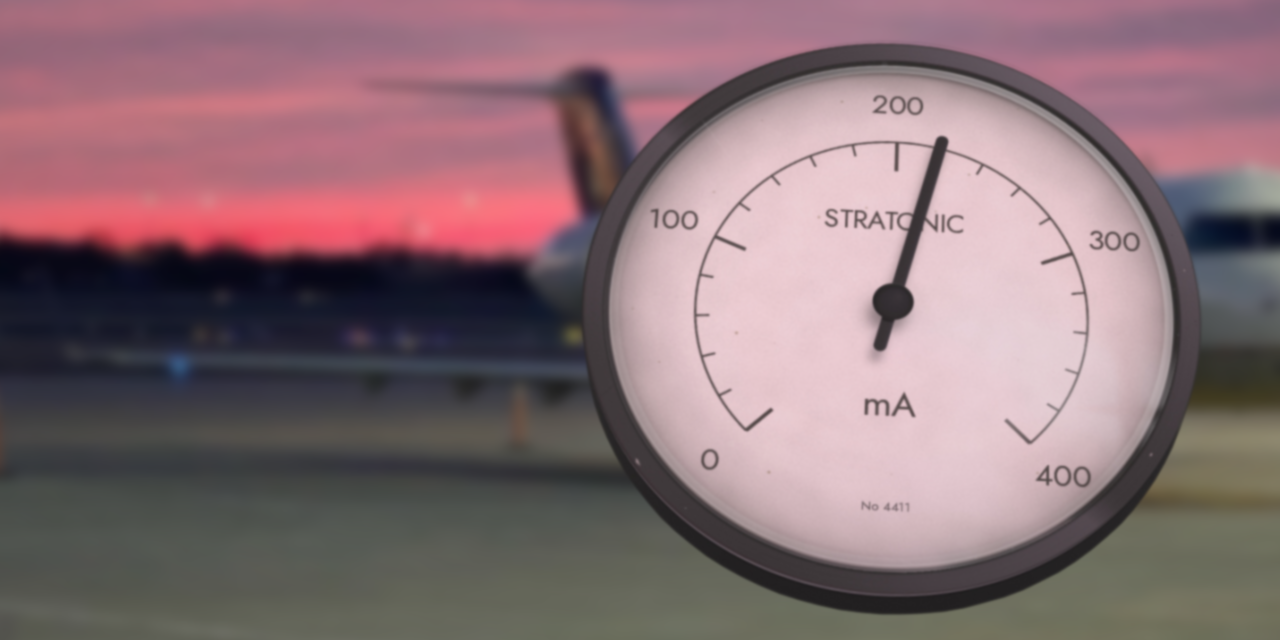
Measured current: 220 mA
